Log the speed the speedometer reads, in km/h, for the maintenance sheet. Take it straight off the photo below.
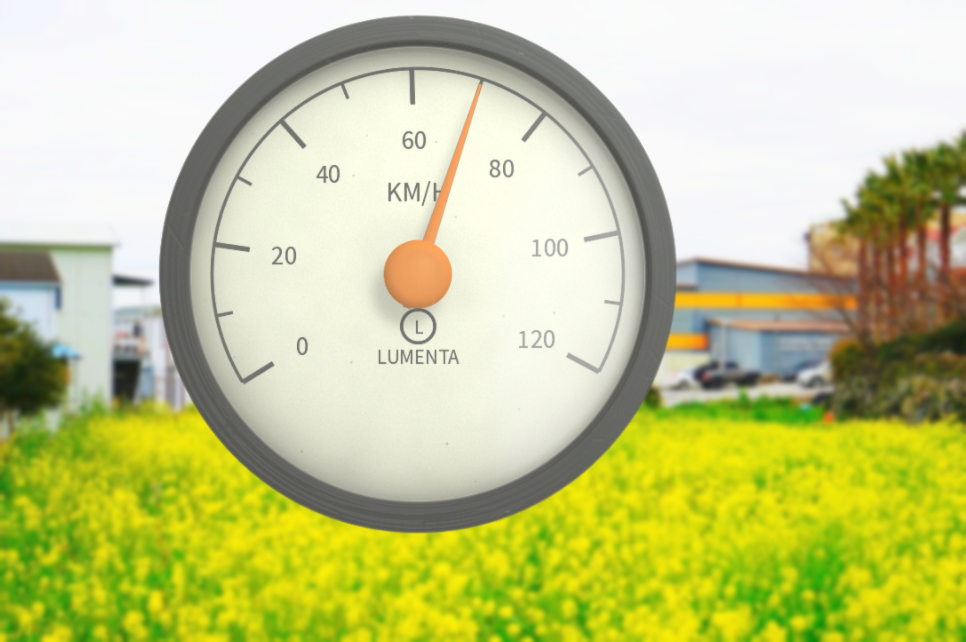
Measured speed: 70 km/h
